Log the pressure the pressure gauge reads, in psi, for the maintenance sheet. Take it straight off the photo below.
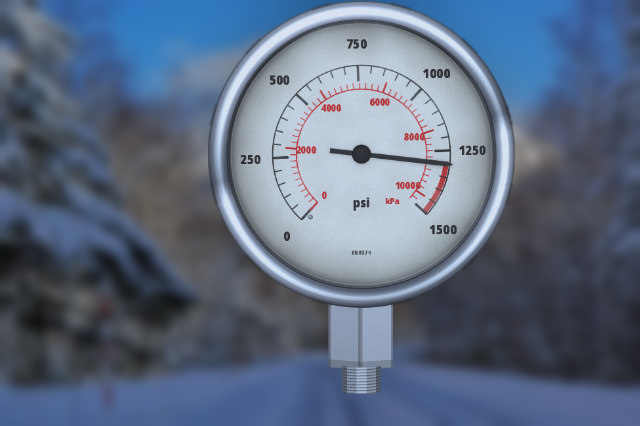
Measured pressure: 1300 psi
